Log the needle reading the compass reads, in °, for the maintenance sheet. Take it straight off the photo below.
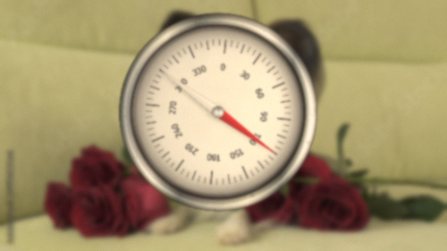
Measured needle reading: 120 °
